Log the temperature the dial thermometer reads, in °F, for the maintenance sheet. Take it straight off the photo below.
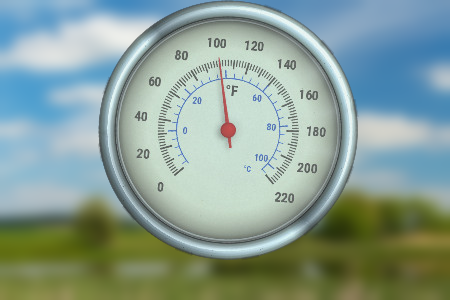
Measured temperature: 100 °F
